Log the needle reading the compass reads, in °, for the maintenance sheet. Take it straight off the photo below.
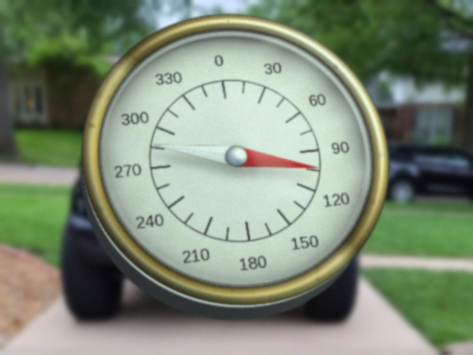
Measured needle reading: 105 °
